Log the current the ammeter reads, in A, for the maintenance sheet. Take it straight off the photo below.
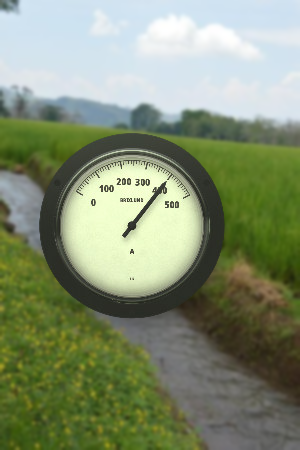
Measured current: 400 A
